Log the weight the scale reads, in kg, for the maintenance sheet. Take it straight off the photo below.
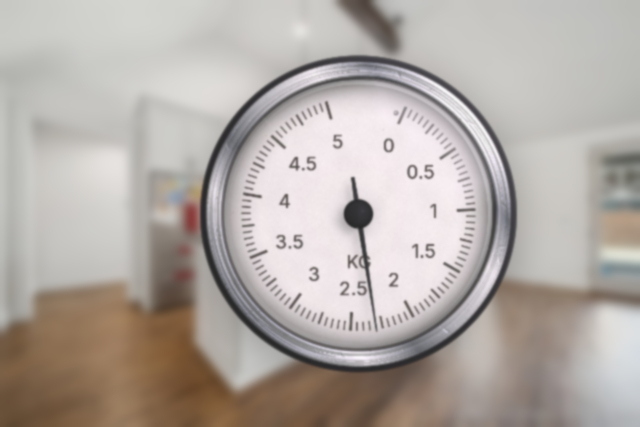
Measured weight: 2.3 kg
